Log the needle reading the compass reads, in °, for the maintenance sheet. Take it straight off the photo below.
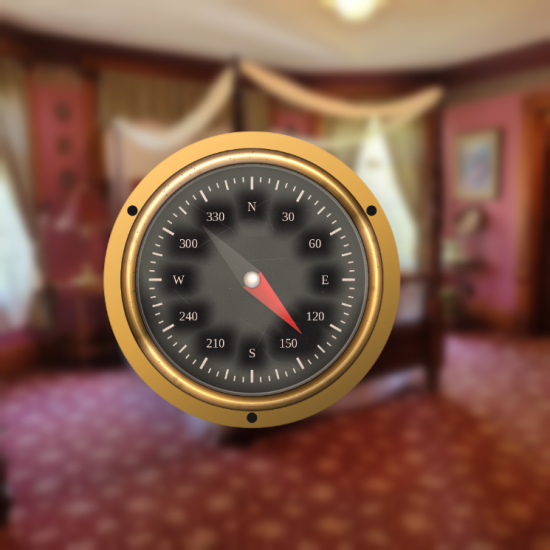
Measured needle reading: 137.5 °
